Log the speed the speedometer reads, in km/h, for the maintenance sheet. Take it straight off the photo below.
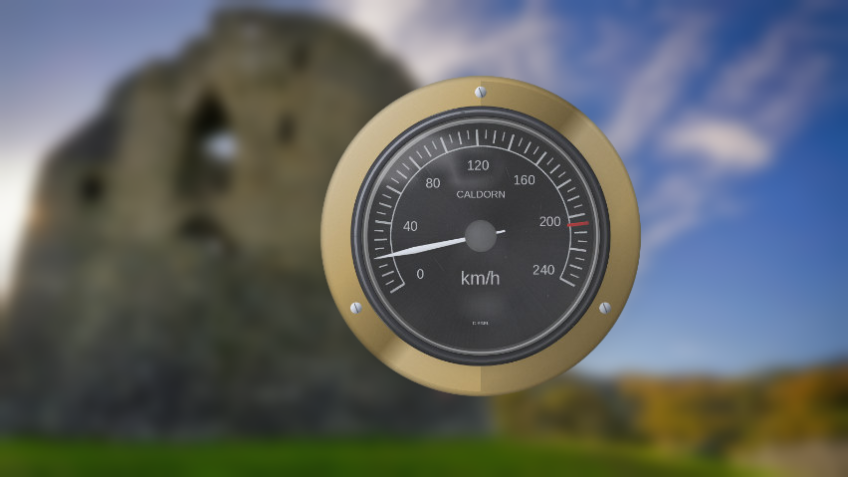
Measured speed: 20 km/h
